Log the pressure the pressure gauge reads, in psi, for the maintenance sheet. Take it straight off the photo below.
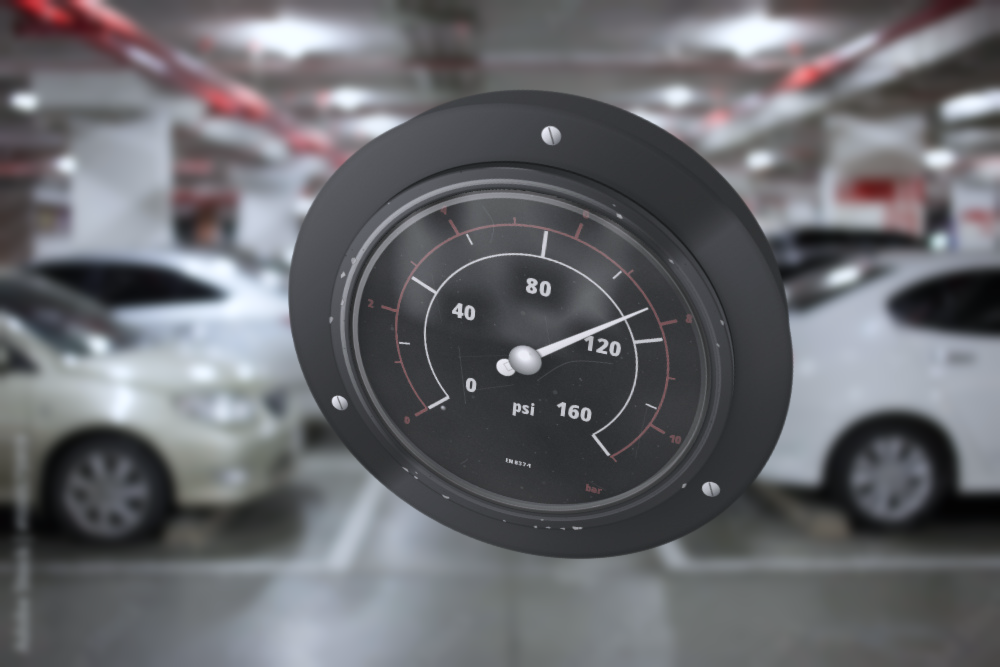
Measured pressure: 110 psi
